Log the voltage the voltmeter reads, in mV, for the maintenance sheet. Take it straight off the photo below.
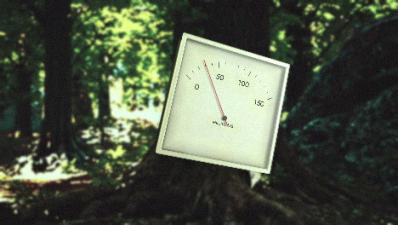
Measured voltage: 30 mV
